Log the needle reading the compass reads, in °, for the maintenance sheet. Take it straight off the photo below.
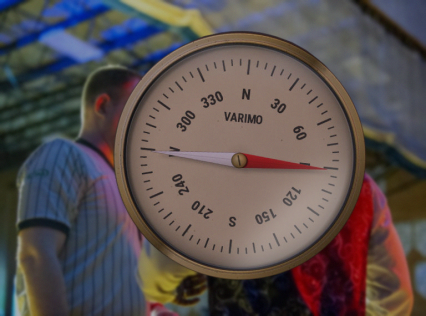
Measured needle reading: 90 °
